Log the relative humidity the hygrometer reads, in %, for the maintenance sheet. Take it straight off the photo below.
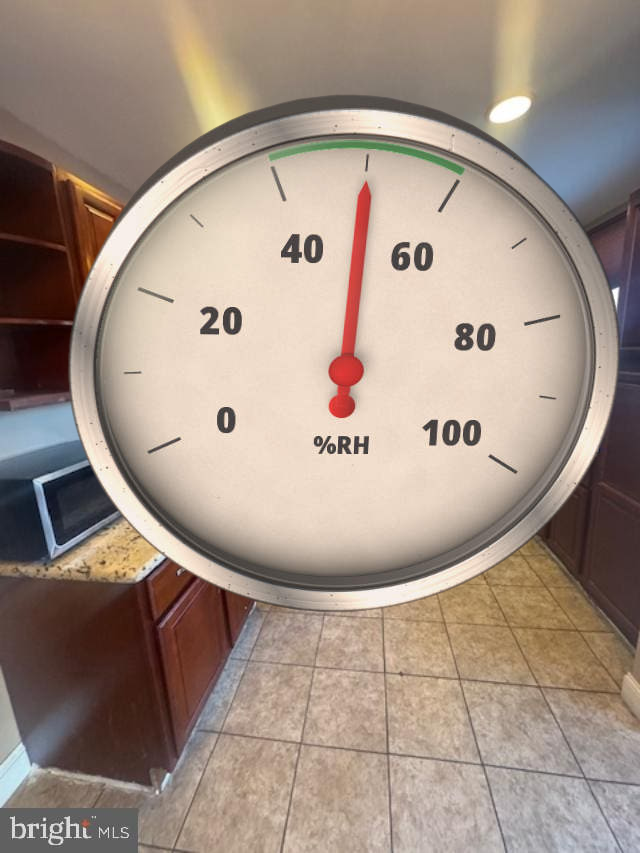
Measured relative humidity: 50 %
